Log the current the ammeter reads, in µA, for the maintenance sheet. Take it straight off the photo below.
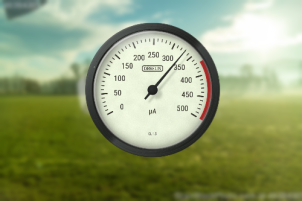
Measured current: 330 µA
